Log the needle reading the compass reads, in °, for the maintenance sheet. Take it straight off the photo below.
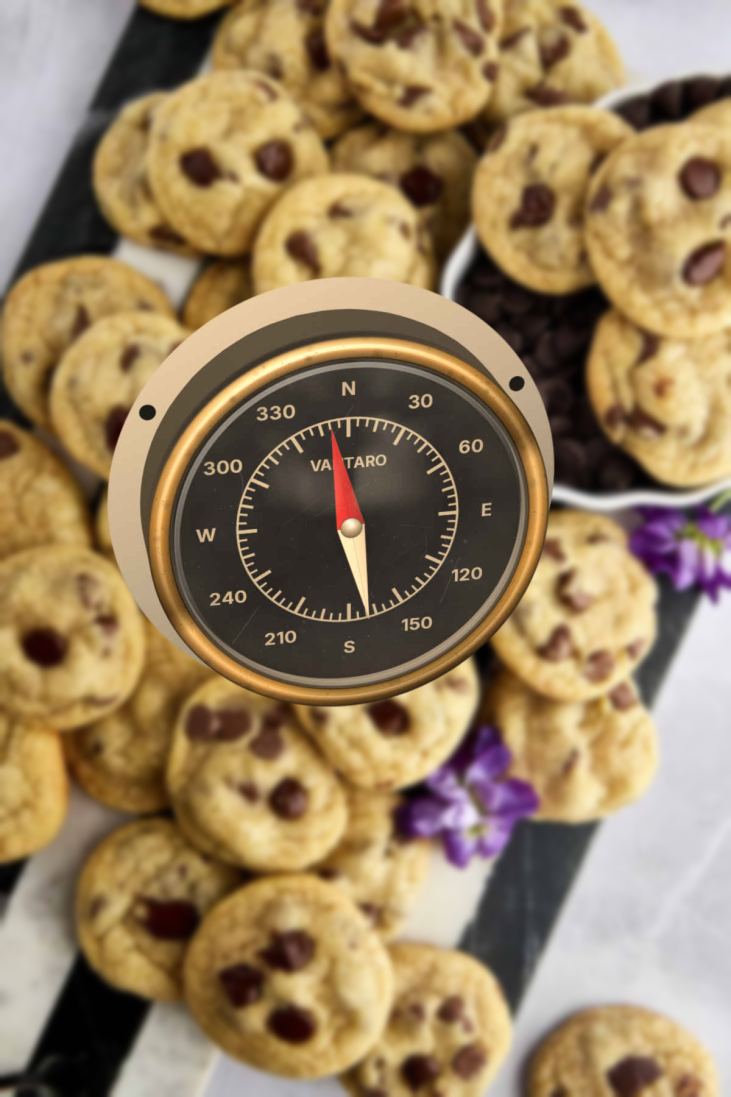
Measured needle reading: 350 °
